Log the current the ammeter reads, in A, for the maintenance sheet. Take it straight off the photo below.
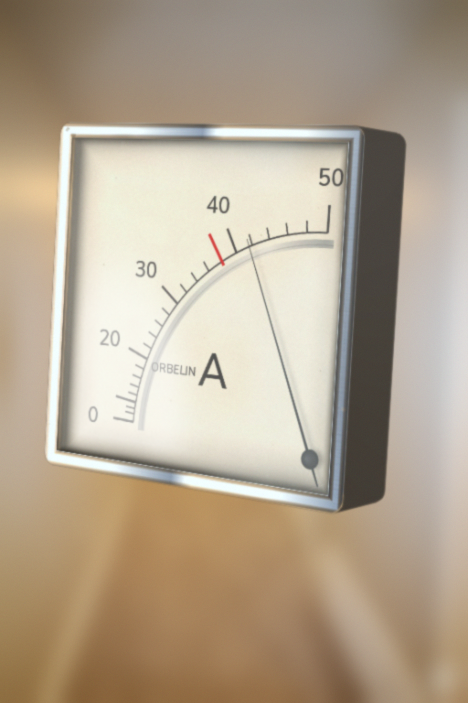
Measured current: 42 A
